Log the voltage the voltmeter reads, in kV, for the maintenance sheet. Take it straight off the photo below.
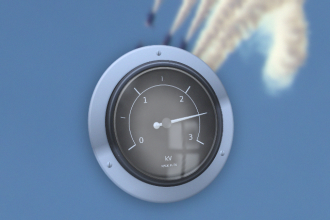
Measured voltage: 2.5 kV
